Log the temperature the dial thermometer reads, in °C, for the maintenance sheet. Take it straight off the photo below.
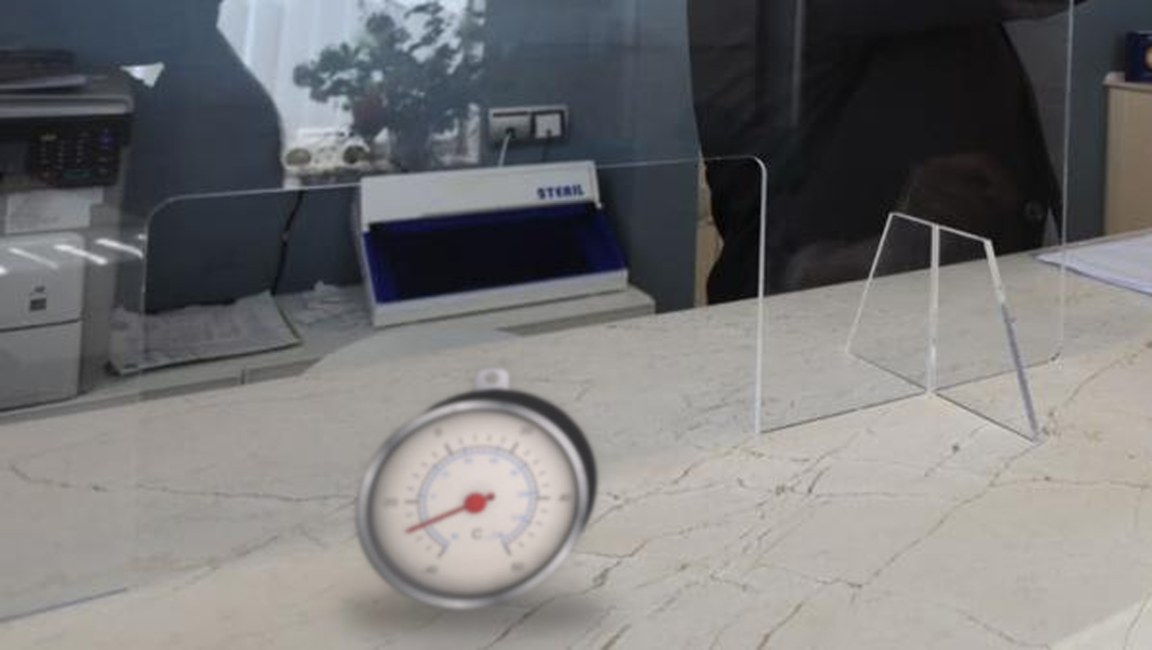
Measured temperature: -28 °C
